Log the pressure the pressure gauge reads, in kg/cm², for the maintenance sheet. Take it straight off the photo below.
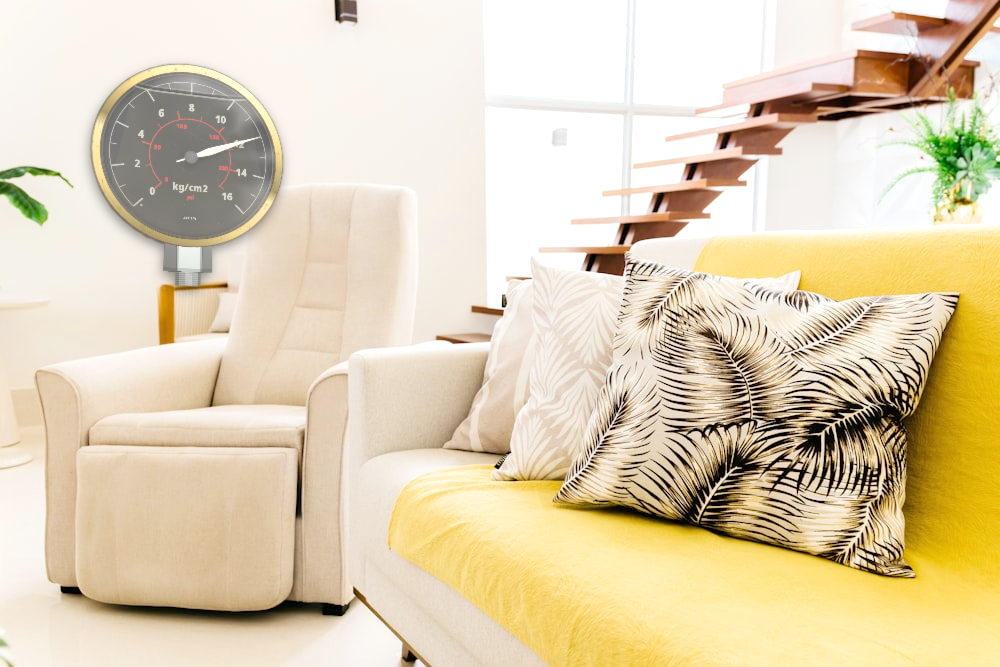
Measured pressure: 12 kg/cm²
